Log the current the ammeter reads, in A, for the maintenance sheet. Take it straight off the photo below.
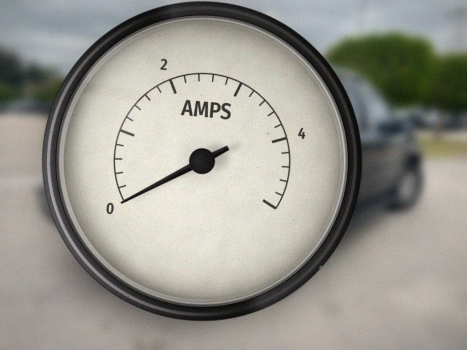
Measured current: 0 A
